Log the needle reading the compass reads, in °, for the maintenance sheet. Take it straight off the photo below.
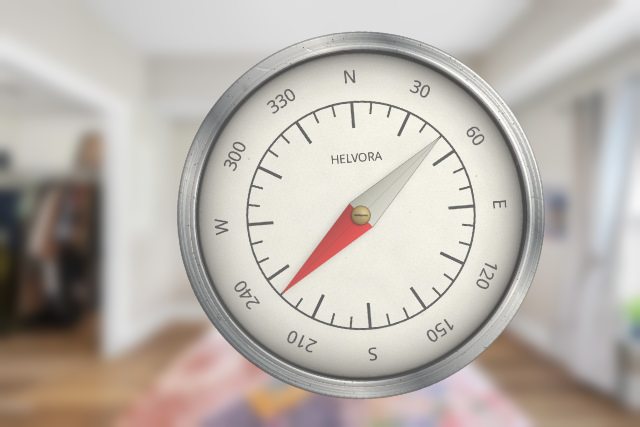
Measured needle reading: 230 °
